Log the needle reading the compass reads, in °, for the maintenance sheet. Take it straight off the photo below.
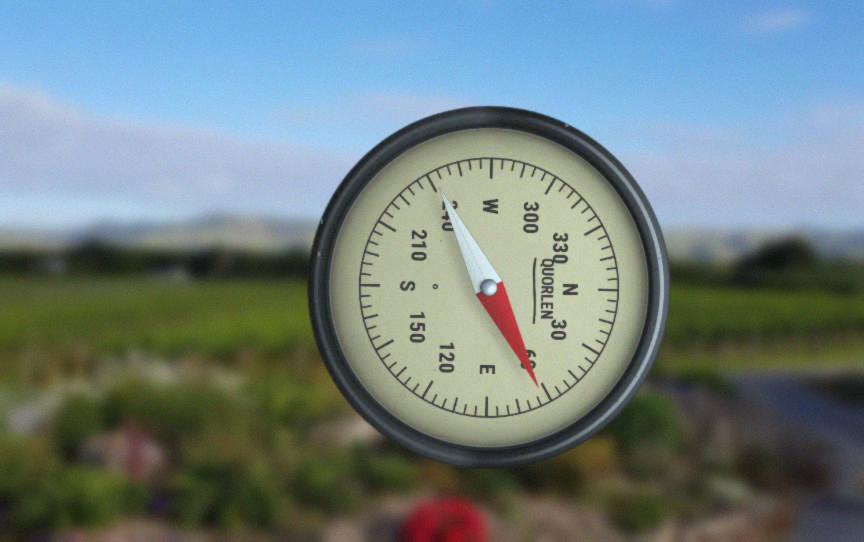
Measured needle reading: 62.5 °
